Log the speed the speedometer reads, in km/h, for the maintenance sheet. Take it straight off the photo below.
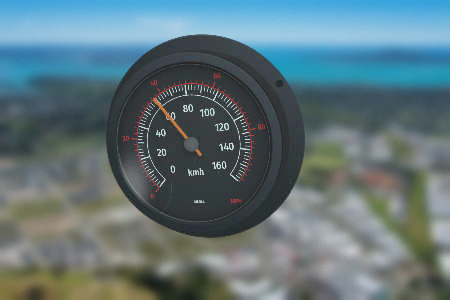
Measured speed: 60 km/h
